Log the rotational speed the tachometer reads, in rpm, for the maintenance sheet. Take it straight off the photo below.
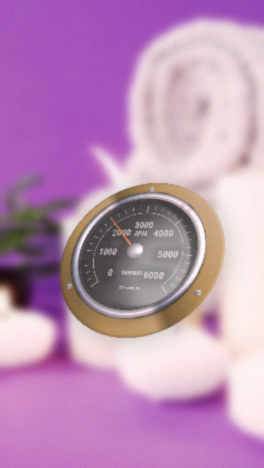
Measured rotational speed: 2000 rpm
